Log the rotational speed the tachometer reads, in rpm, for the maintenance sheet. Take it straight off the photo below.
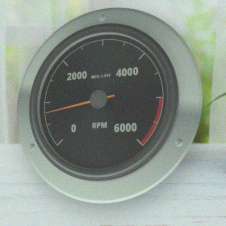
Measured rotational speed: 750 rpm
